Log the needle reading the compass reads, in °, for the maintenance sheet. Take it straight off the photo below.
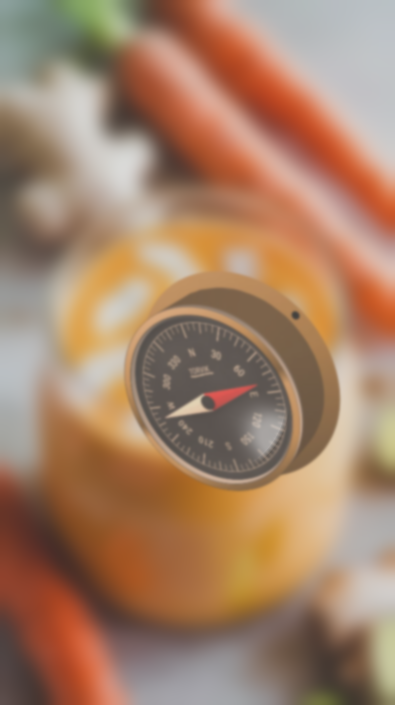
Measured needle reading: 80 °
